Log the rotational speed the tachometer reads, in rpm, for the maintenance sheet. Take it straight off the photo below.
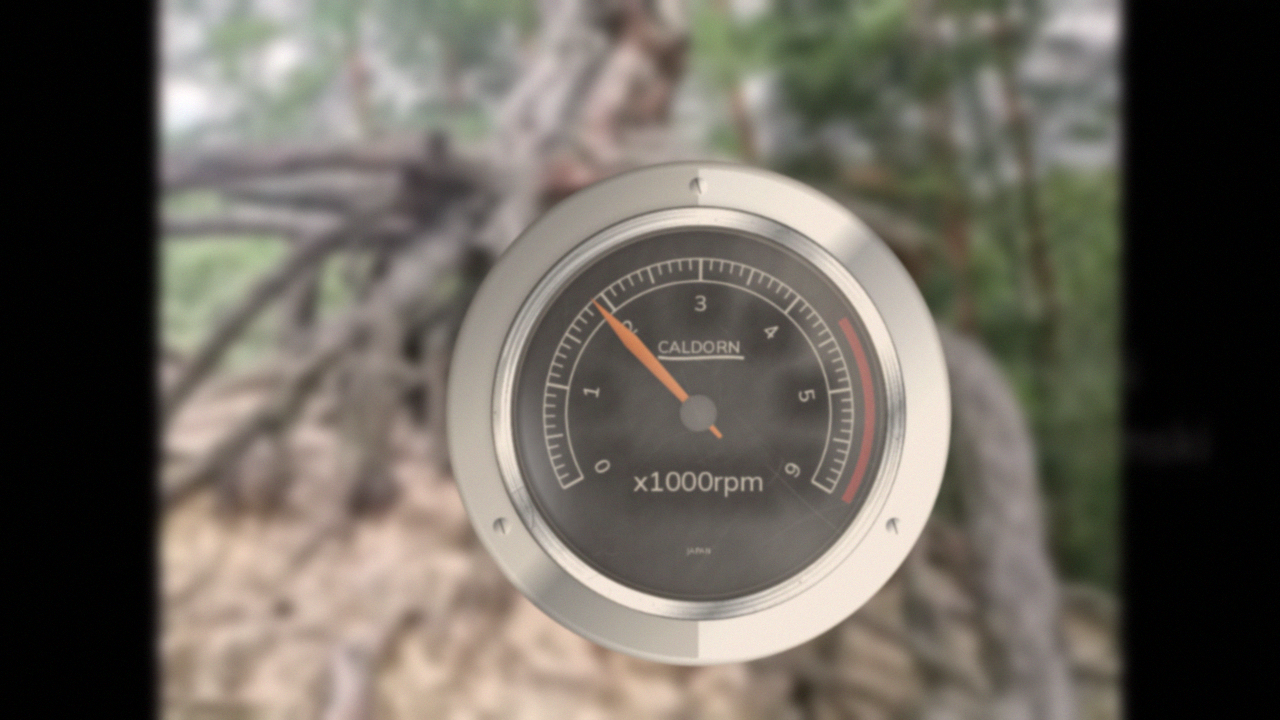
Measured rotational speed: 1900 rpm
